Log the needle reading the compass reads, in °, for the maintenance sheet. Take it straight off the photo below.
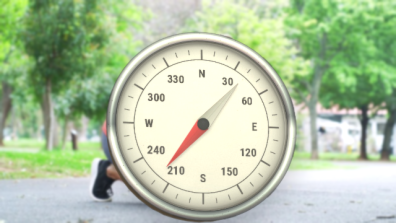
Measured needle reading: 220 °
